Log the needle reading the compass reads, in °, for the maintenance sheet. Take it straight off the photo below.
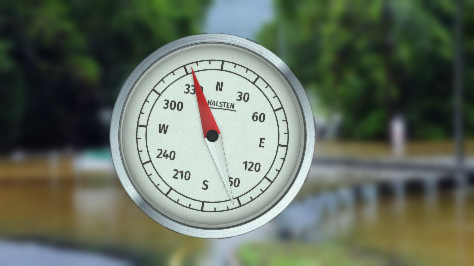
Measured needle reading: 335 °
